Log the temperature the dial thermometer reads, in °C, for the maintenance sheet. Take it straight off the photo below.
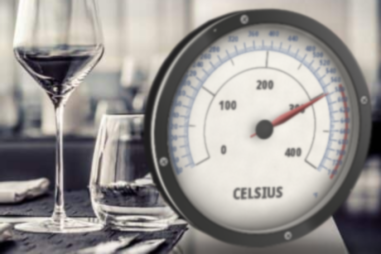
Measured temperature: 300 °C
